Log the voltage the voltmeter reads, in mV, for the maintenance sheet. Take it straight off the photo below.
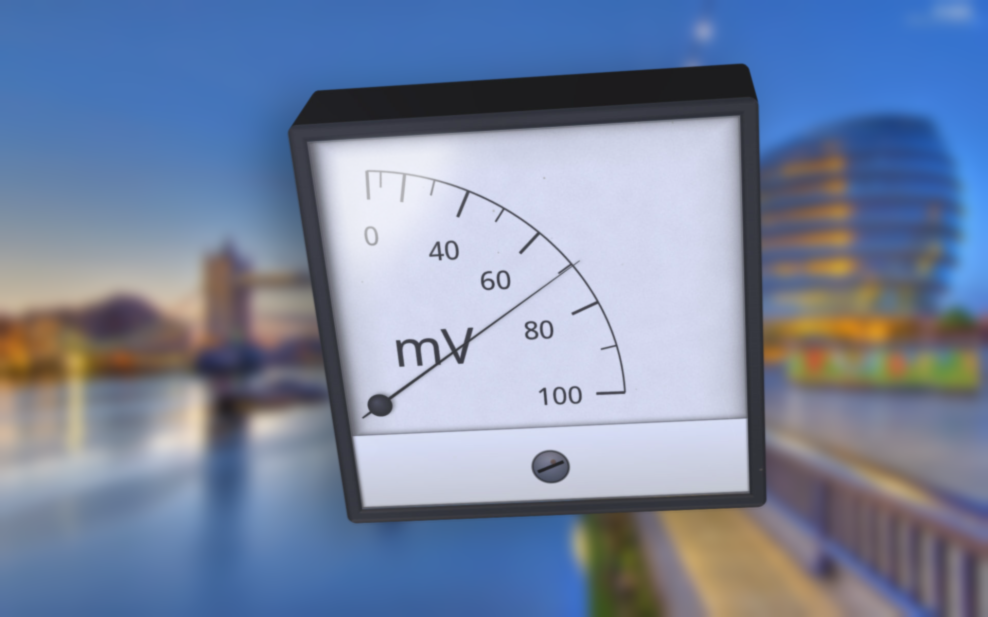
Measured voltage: 70 mV
